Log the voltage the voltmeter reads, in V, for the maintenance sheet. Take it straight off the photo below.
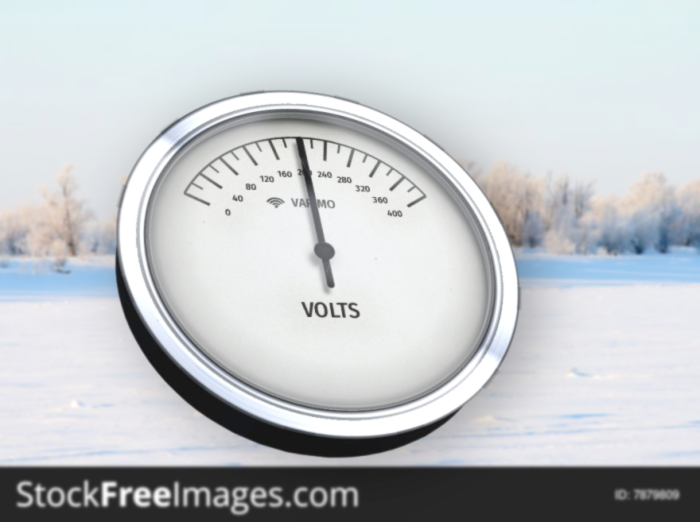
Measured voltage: 200 V
